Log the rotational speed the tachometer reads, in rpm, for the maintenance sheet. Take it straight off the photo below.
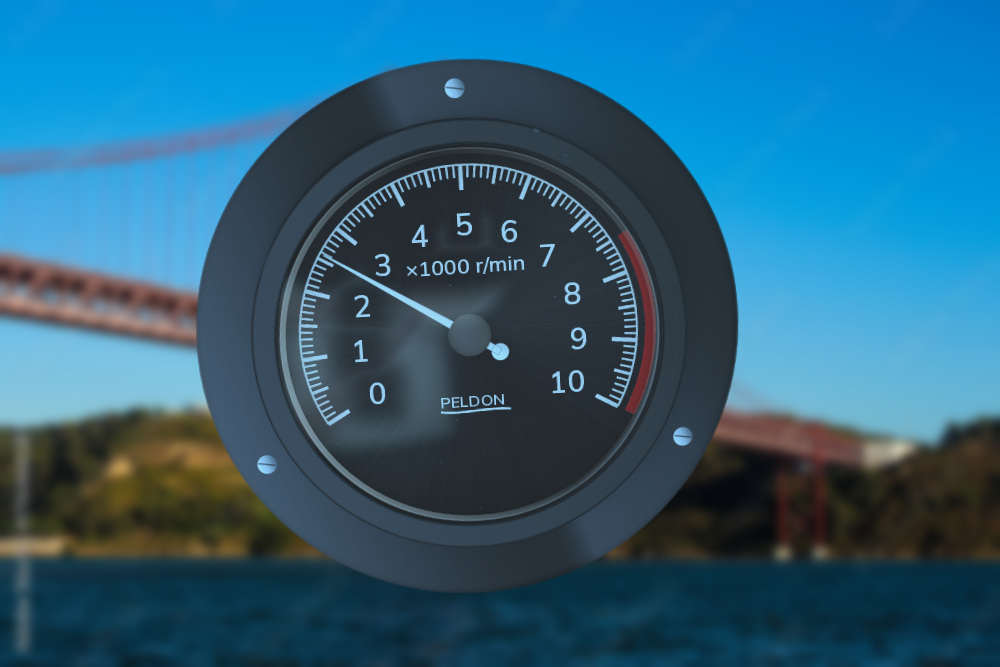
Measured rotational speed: 2600 rpm
